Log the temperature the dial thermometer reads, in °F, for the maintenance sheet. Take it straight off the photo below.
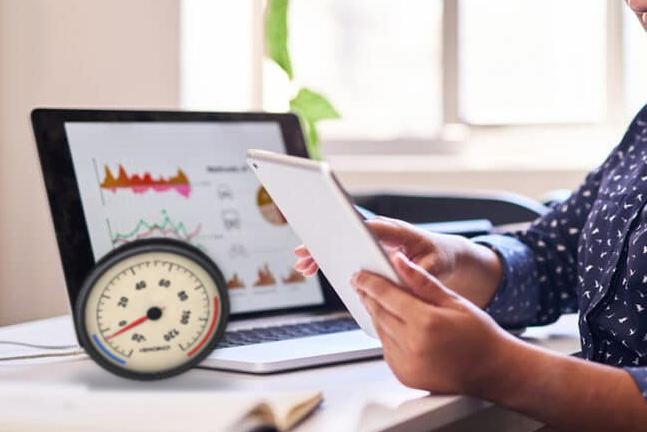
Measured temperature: -4 °F
